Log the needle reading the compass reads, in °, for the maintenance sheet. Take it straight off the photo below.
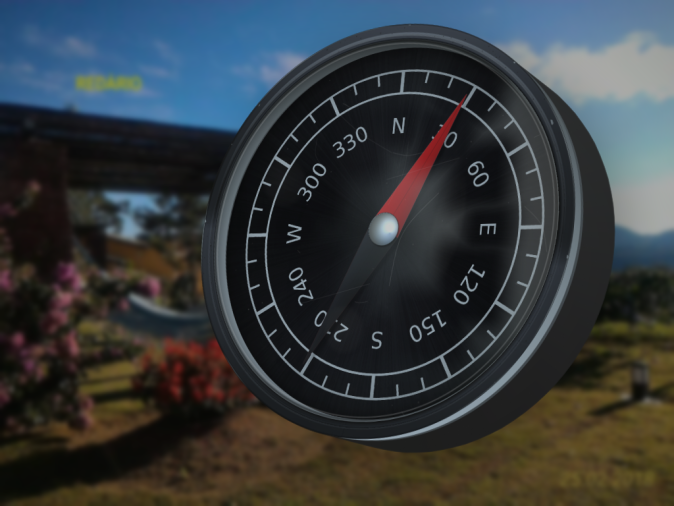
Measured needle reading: 30 °
